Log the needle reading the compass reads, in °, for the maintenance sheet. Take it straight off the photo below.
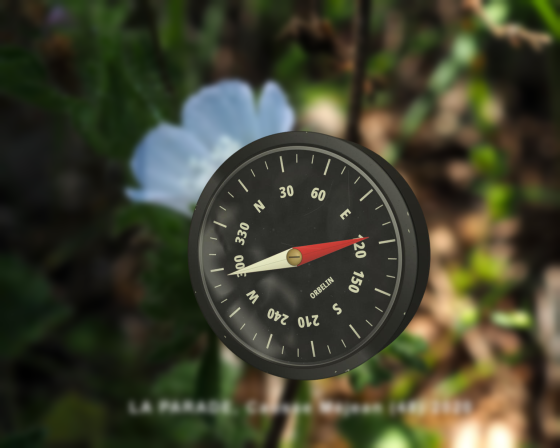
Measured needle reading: 115 °
